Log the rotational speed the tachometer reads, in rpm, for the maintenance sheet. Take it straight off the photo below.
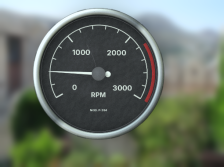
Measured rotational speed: 400 rpm
